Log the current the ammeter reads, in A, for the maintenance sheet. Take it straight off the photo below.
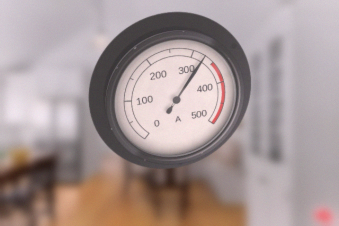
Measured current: 325 A
